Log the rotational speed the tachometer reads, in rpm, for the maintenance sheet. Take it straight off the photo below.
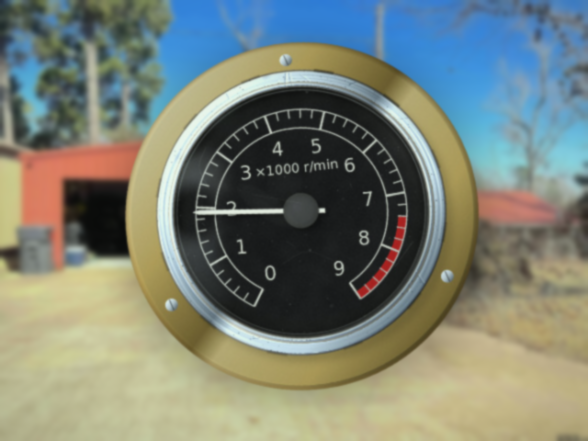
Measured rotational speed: 1900 rpm
